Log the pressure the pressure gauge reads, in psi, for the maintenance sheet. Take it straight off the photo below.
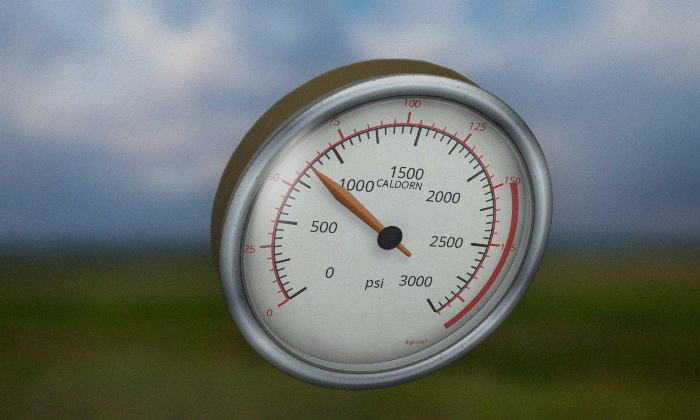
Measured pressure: 850 psi
